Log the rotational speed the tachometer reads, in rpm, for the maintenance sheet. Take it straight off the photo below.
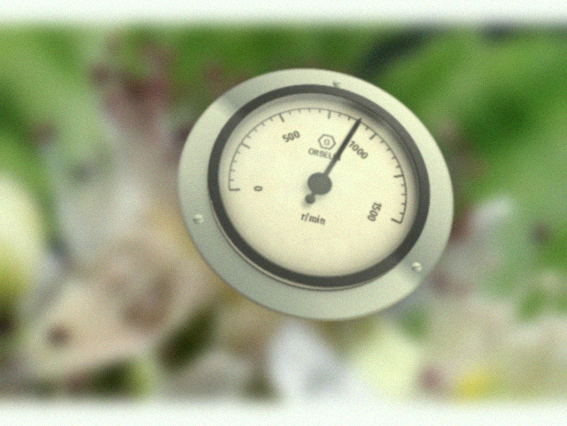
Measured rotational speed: 900 rpm
